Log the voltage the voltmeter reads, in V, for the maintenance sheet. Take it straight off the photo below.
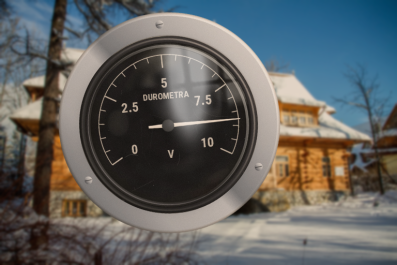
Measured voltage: 8.75 V
